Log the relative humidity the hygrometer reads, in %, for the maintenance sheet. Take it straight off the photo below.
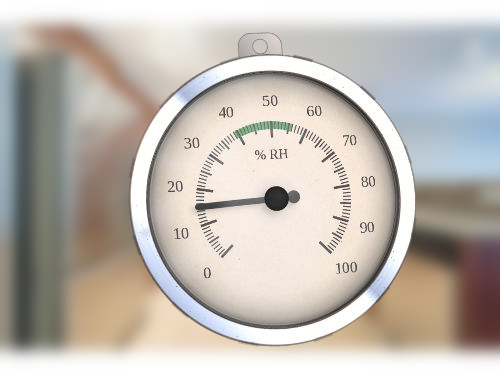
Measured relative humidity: 15 %
